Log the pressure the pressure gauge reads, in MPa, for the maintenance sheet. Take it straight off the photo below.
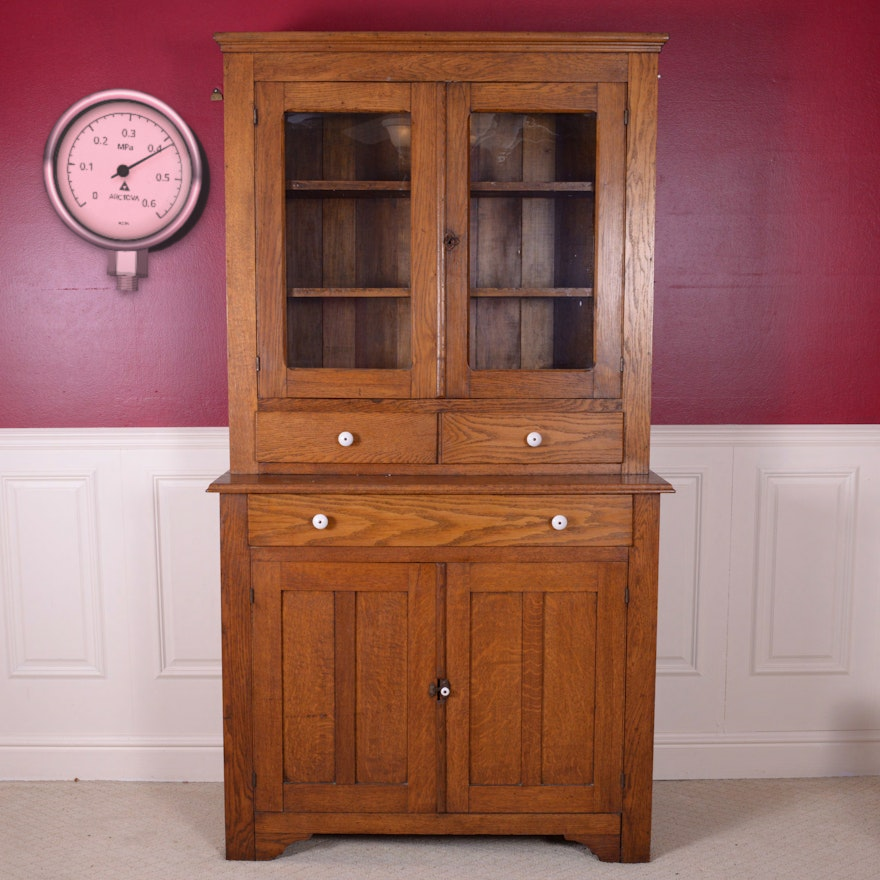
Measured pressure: 0.42 MPa
